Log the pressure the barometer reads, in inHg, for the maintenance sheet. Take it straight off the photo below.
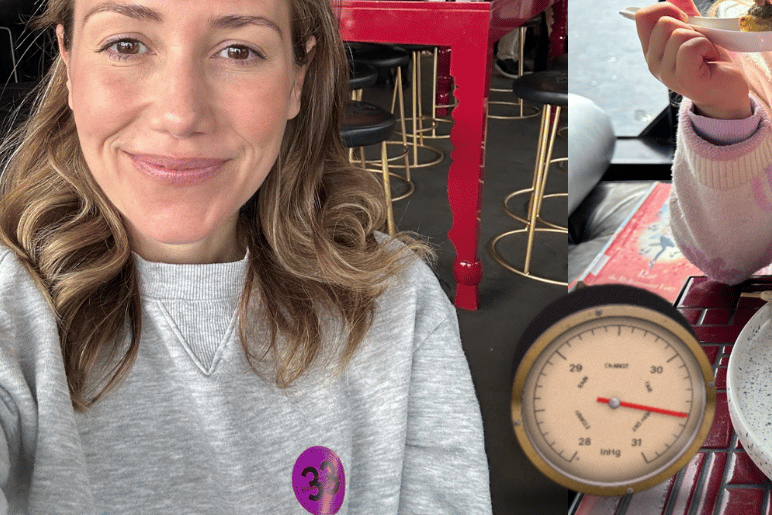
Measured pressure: 30.5 inHg
